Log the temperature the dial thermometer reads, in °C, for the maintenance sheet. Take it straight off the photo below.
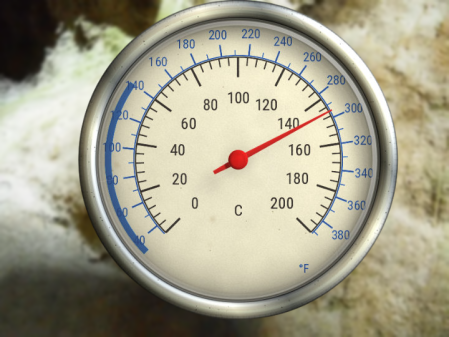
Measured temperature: 146 °C
